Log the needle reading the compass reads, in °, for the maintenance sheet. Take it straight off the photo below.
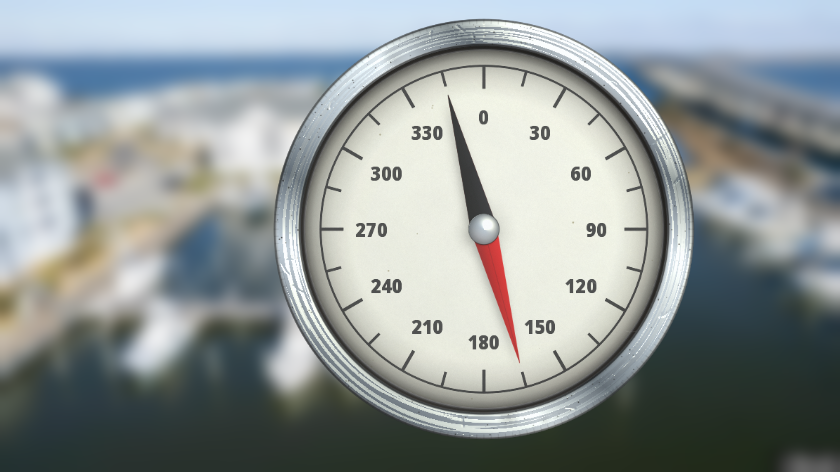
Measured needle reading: 165 °
